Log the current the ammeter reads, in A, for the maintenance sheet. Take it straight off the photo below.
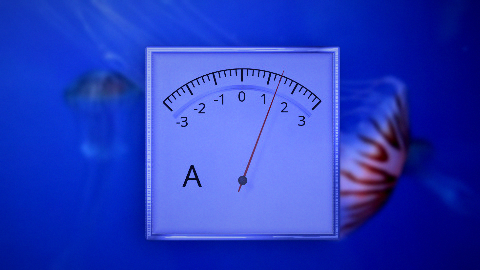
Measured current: 1.4 A
